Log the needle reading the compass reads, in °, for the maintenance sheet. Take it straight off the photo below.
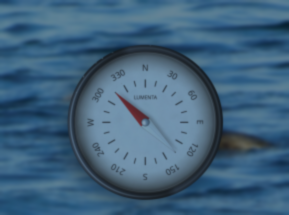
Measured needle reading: 315 °
